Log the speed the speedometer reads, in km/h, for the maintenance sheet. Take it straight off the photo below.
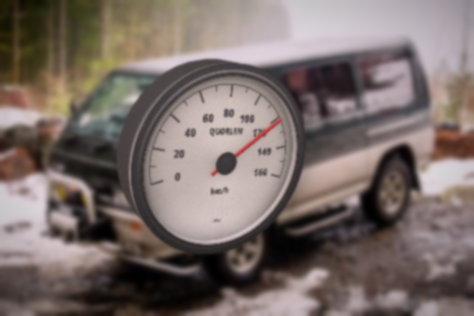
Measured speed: 120 km/h
